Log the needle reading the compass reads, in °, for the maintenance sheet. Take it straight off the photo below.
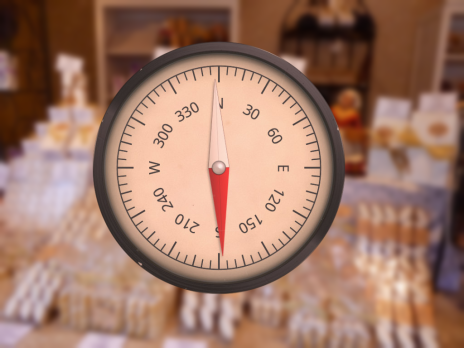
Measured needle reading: 177.5 °
